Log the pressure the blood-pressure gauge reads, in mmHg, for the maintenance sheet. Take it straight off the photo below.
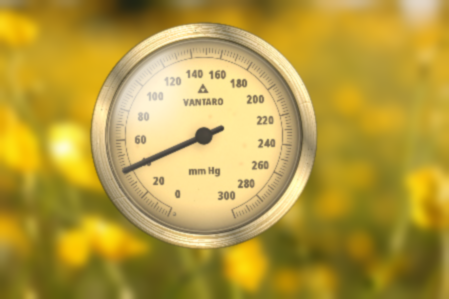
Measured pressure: 40 mmHg
